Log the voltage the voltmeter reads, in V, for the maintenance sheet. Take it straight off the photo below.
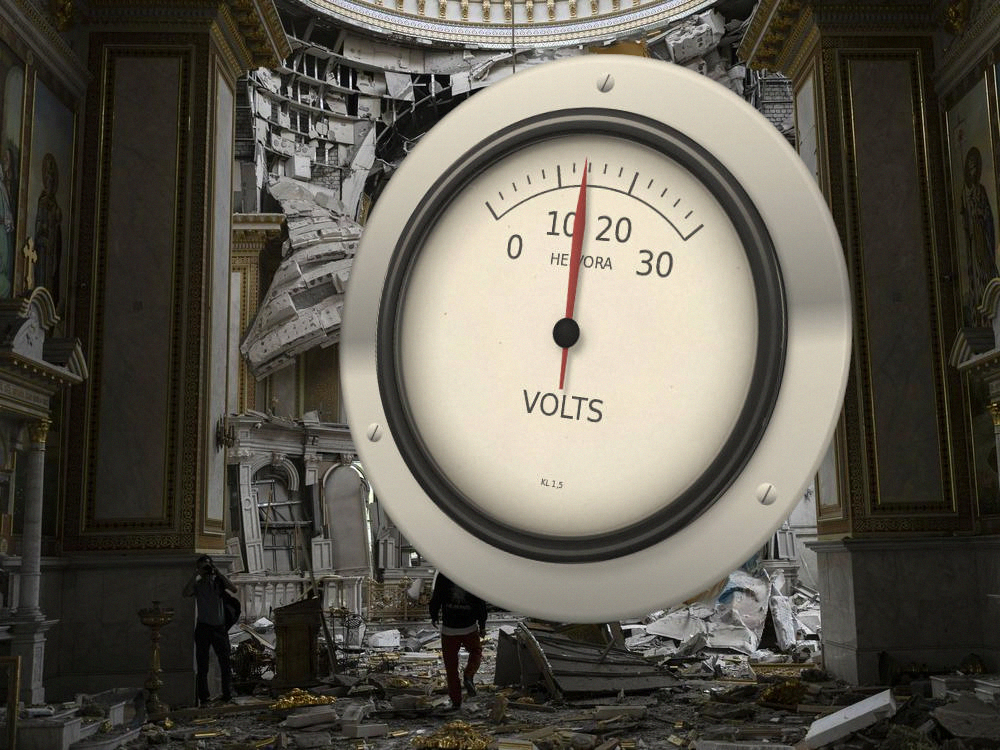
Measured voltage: 14 V
